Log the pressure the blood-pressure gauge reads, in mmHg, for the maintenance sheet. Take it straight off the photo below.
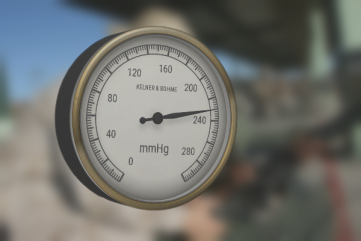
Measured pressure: 230 mmHg
